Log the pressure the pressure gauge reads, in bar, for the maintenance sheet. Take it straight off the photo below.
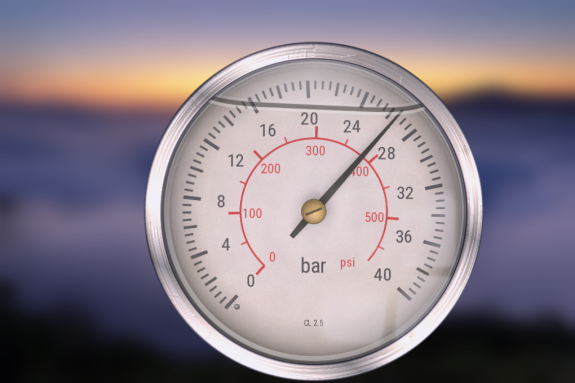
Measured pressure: 26.5 bar
